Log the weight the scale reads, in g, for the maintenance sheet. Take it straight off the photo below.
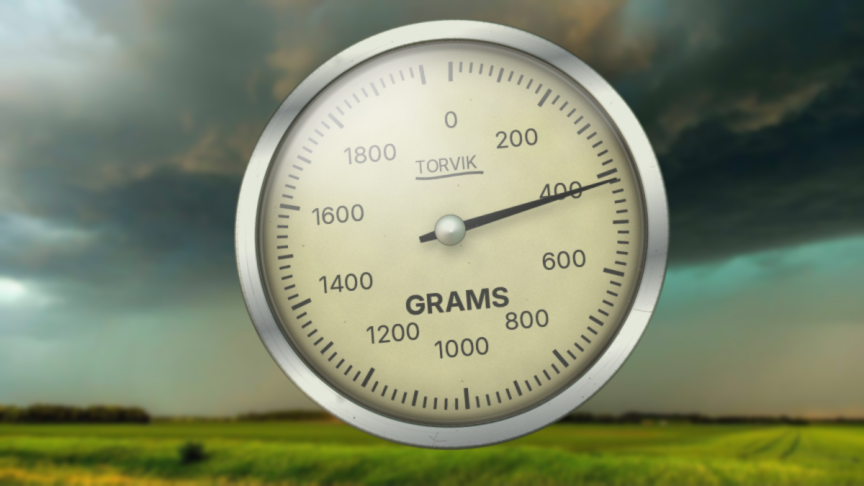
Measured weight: 420 g
